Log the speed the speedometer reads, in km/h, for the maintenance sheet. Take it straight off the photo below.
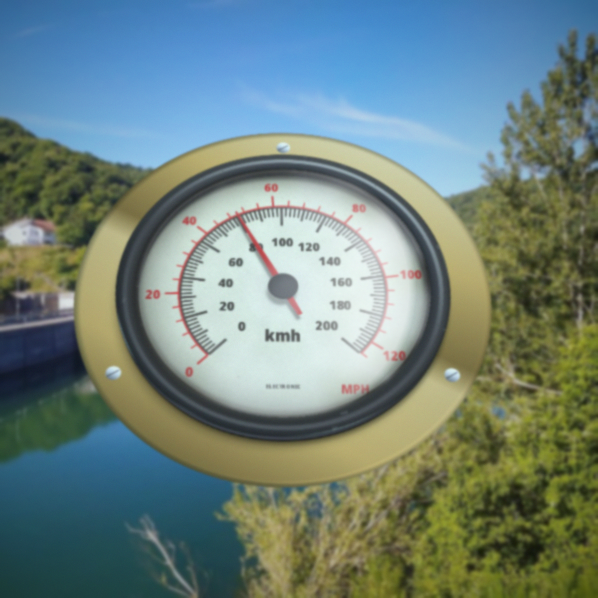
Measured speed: 80 km/h
